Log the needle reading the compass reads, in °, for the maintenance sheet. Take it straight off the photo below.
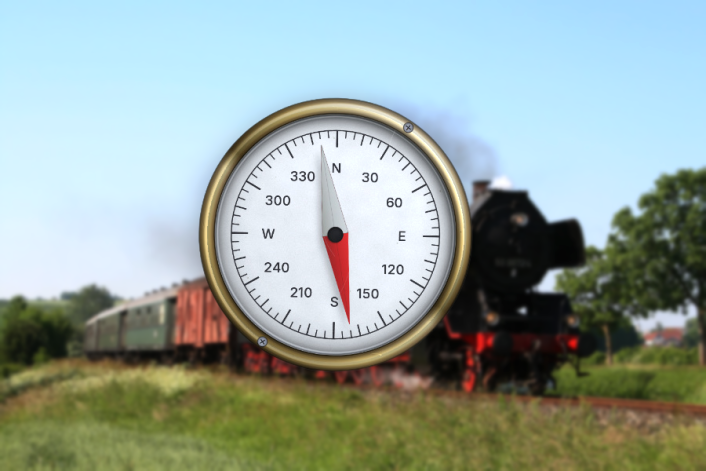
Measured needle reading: 170 °
